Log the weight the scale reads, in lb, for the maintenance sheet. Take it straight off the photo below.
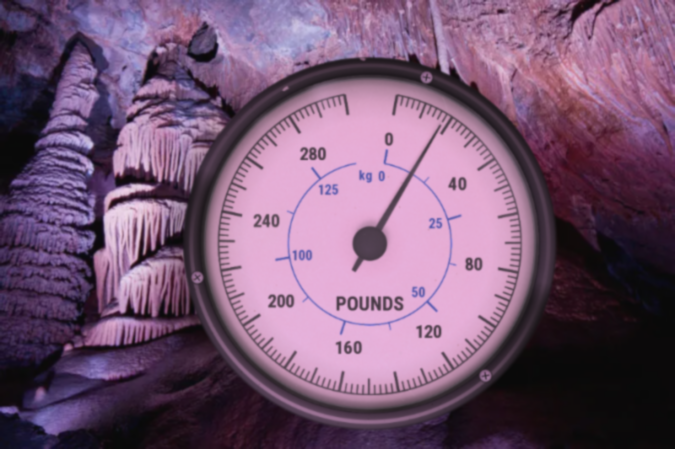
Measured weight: 18 lb
